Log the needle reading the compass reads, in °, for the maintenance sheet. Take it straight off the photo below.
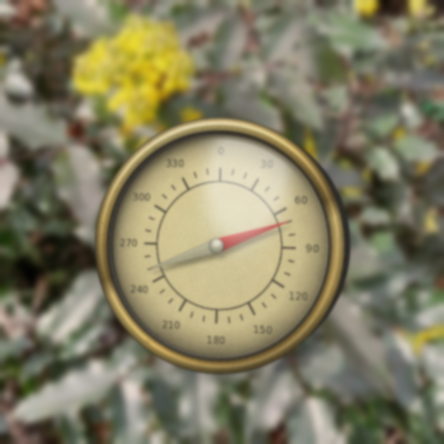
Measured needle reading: 70 °
